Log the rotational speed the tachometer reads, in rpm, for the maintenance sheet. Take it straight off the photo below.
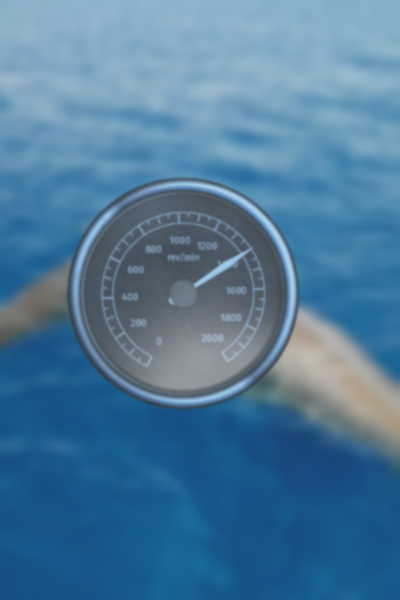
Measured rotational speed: 1400 rpm
